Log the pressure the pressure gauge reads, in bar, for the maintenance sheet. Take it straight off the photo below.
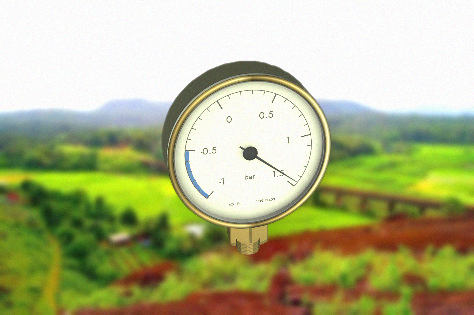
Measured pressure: 1.45 bar
